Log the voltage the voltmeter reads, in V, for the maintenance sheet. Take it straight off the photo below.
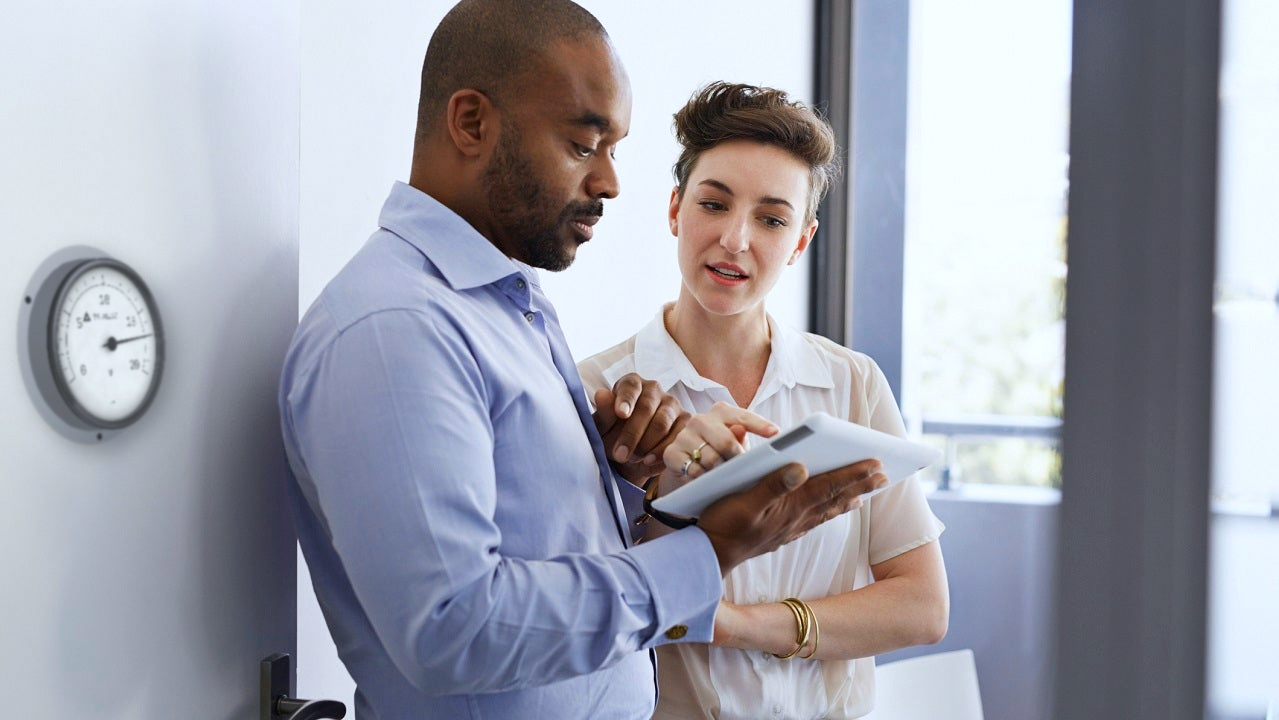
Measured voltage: 17 V
